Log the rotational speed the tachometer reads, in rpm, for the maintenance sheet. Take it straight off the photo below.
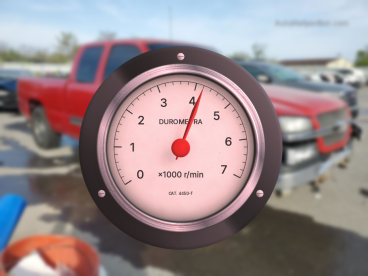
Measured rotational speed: 4200 rpm
